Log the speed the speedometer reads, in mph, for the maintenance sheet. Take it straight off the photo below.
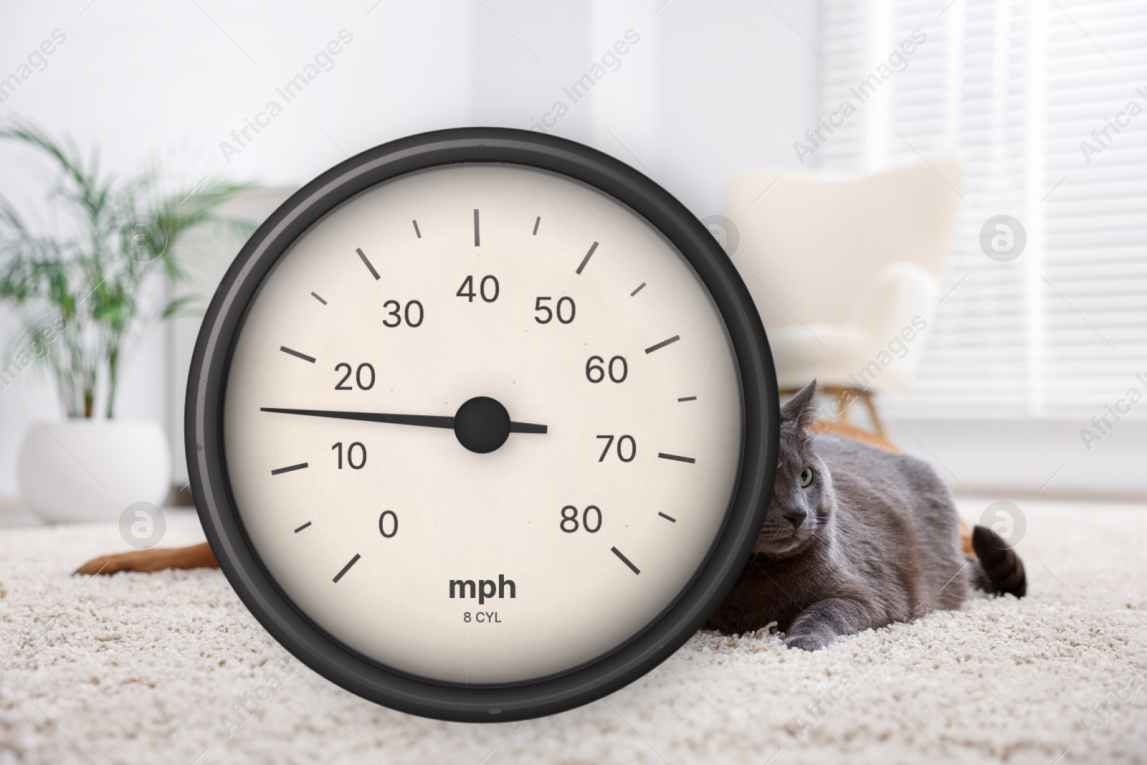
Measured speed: 15 mph
